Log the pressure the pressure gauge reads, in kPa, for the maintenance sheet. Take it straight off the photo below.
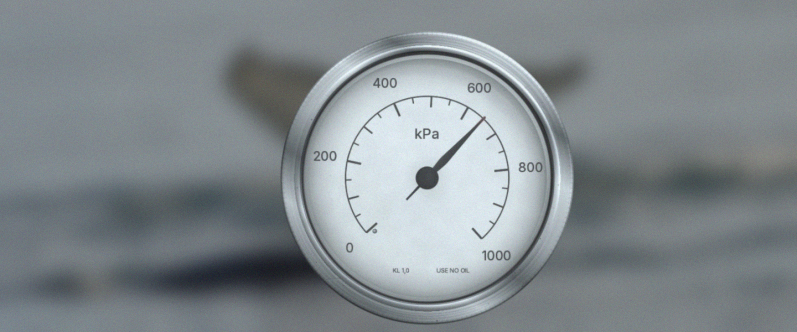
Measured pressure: 650 kPa
